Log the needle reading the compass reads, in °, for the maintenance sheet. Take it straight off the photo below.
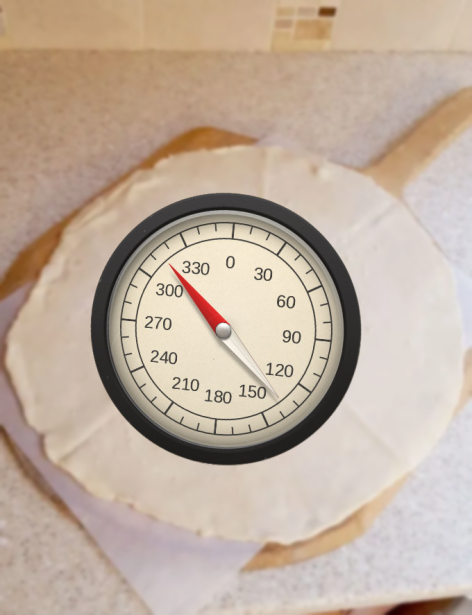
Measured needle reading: 315 °
